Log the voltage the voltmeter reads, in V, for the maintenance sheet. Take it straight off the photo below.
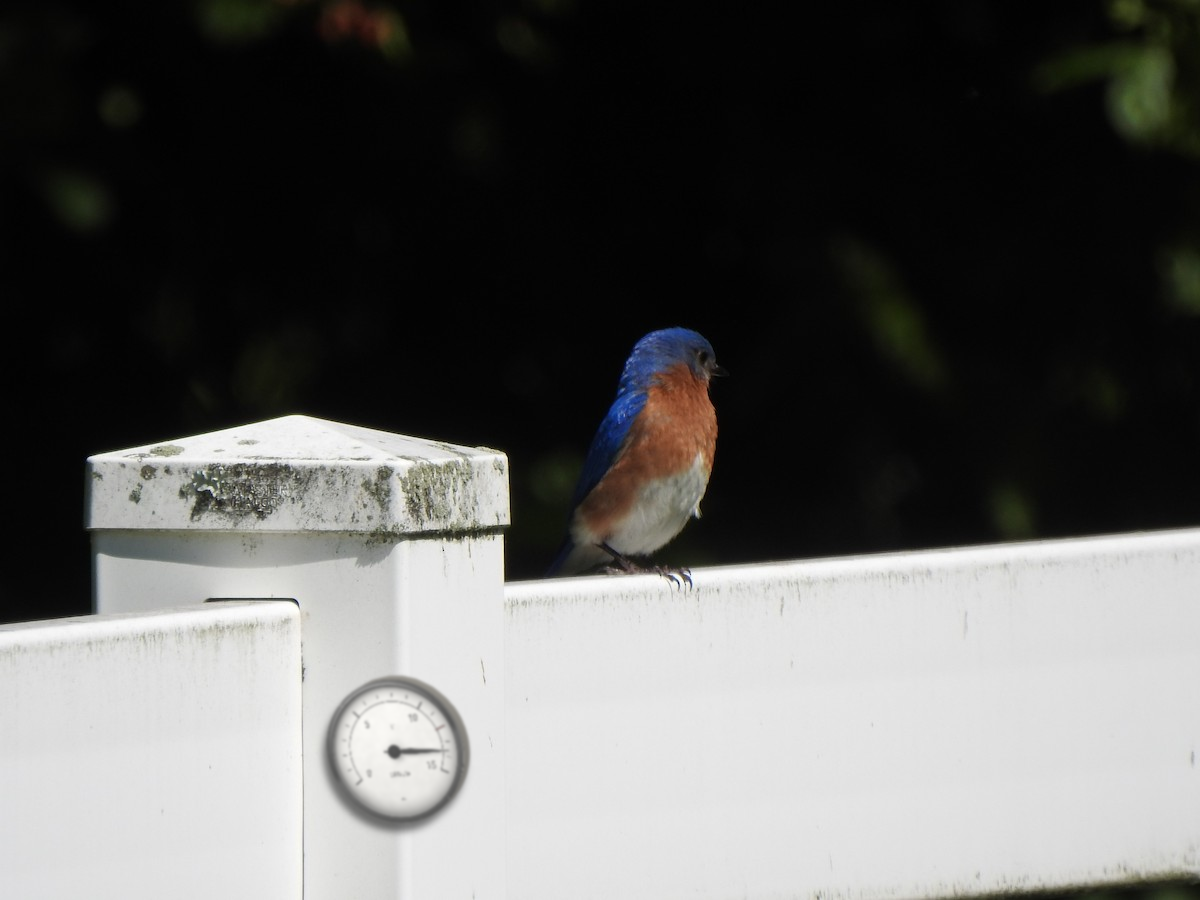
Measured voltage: 13.5 V
